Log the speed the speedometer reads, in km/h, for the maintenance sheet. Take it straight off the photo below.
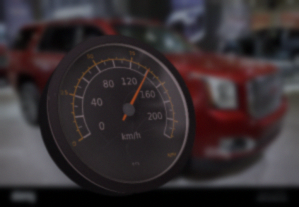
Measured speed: 140 km/h
